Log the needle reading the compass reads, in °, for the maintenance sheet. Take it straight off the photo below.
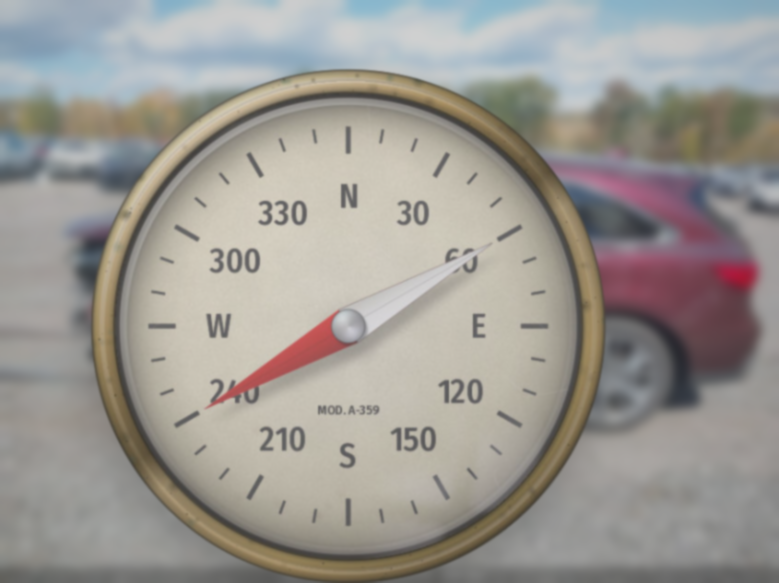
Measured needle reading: 240 °
